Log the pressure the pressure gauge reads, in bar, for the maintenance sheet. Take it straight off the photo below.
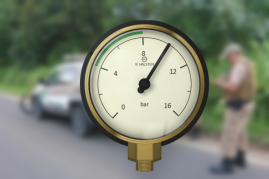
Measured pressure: 10 bar
